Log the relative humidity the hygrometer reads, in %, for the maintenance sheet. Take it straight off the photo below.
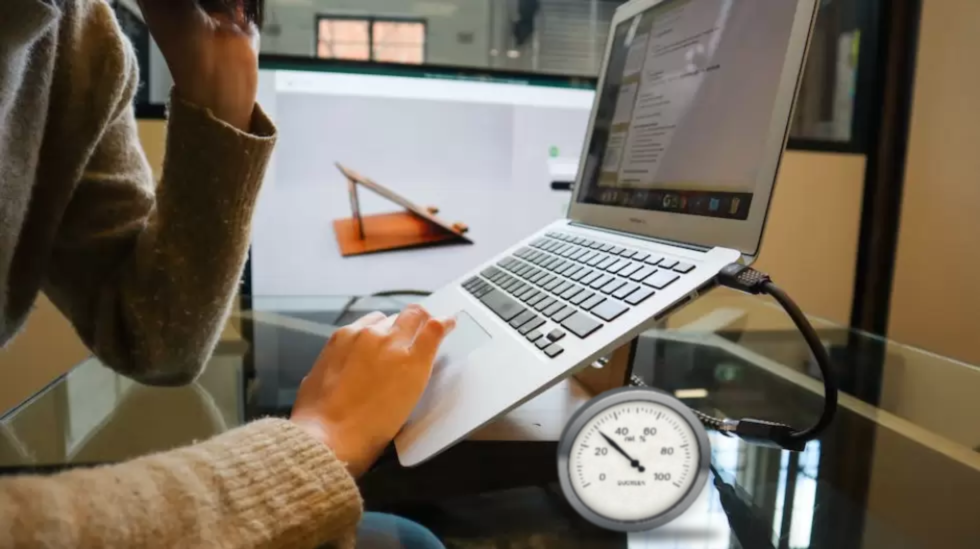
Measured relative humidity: 30 %
